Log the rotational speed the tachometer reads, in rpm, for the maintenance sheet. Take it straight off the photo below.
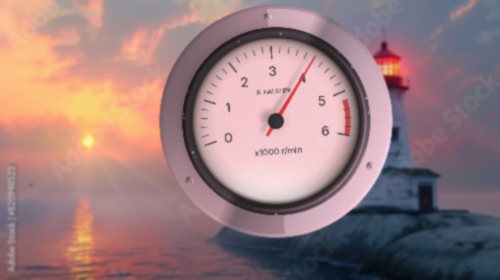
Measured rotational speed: 4000 rpm
